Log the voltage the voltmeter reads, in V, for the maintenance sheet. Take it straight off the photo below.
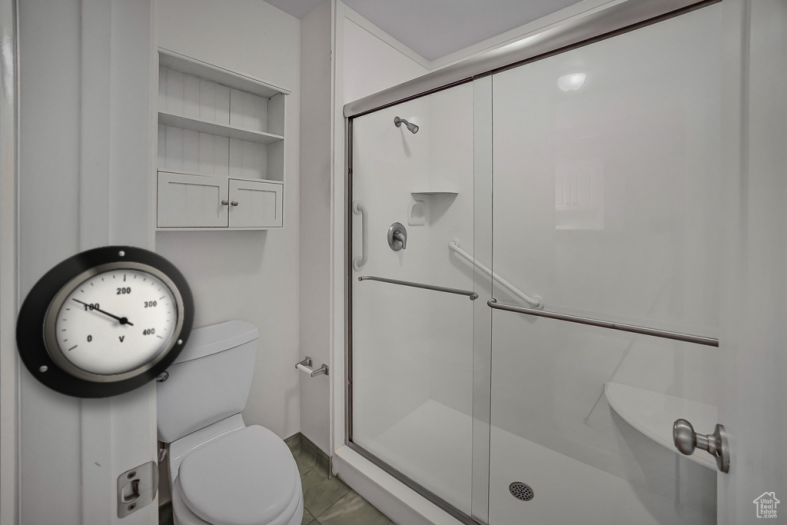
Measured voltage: 100 V
